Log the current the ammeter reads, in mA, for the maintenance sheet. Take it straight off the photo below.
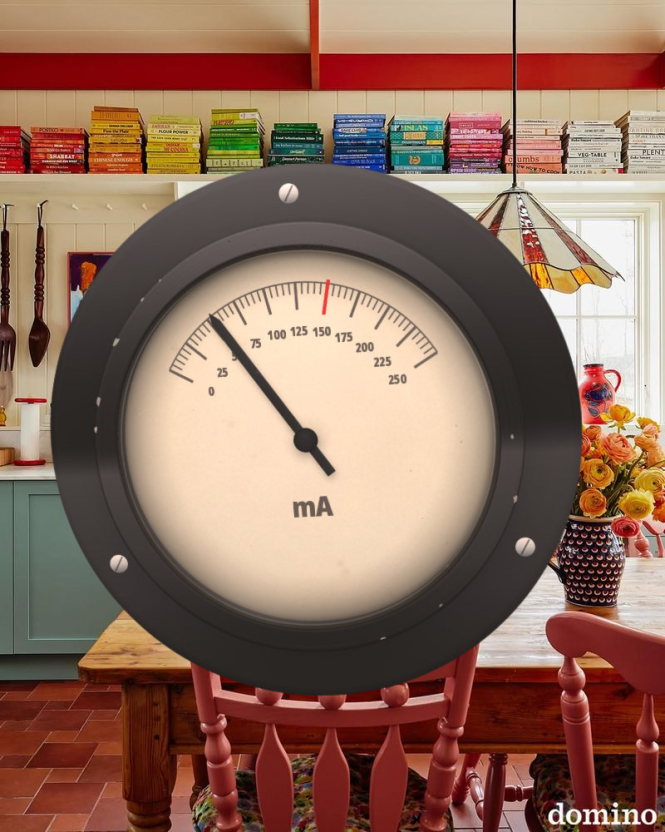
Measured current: 55 mA
